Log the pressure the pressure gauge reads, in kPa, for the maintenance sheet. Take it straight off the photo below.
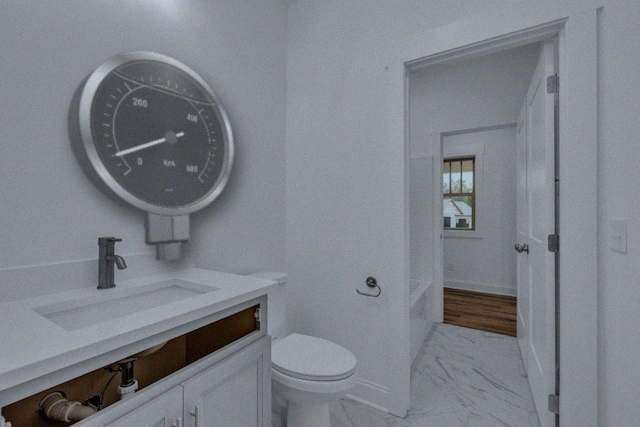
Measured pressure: 40 kPa
